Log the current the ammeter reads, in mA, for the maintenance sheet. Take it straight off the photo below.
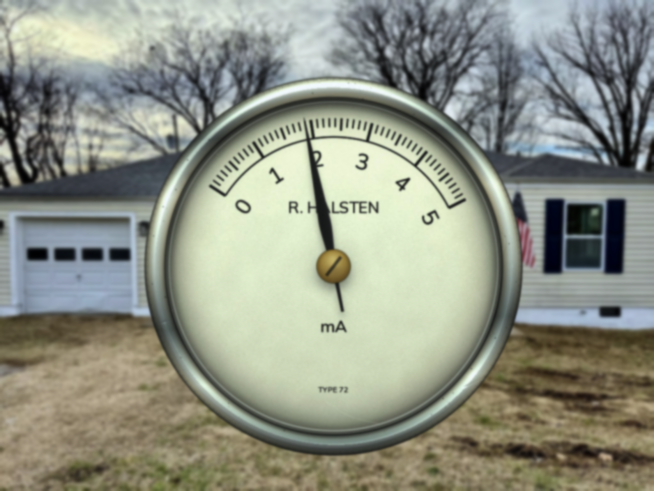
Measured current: 1.9 mA
